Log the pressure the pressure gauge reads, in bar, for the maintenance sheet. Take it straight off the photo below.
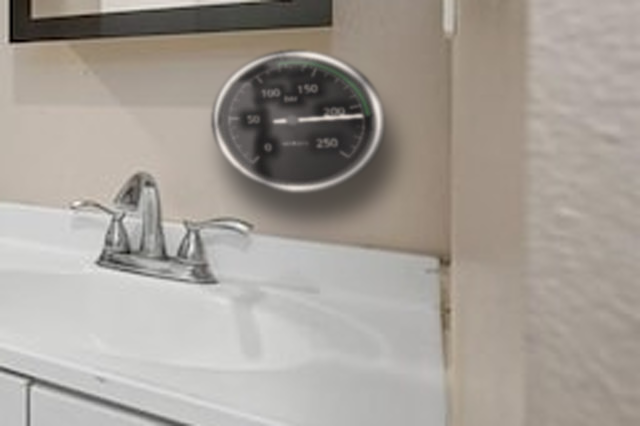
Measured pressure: 210 bar
